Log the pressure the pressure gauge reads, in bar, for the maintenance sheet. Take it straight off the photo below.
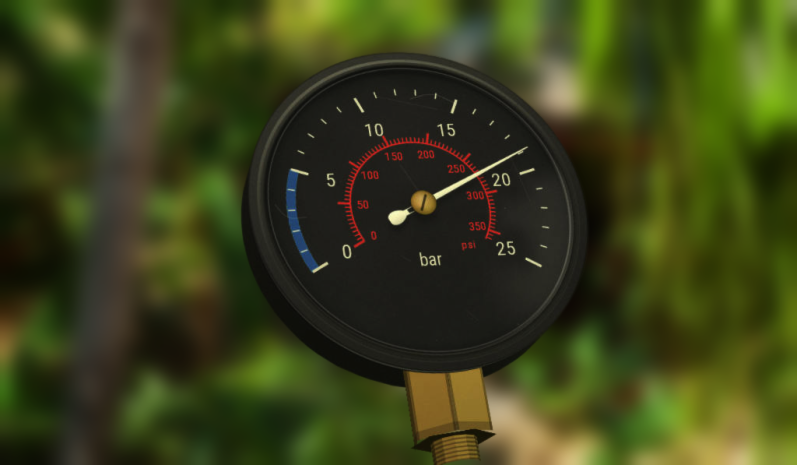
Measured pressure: 19 bar
